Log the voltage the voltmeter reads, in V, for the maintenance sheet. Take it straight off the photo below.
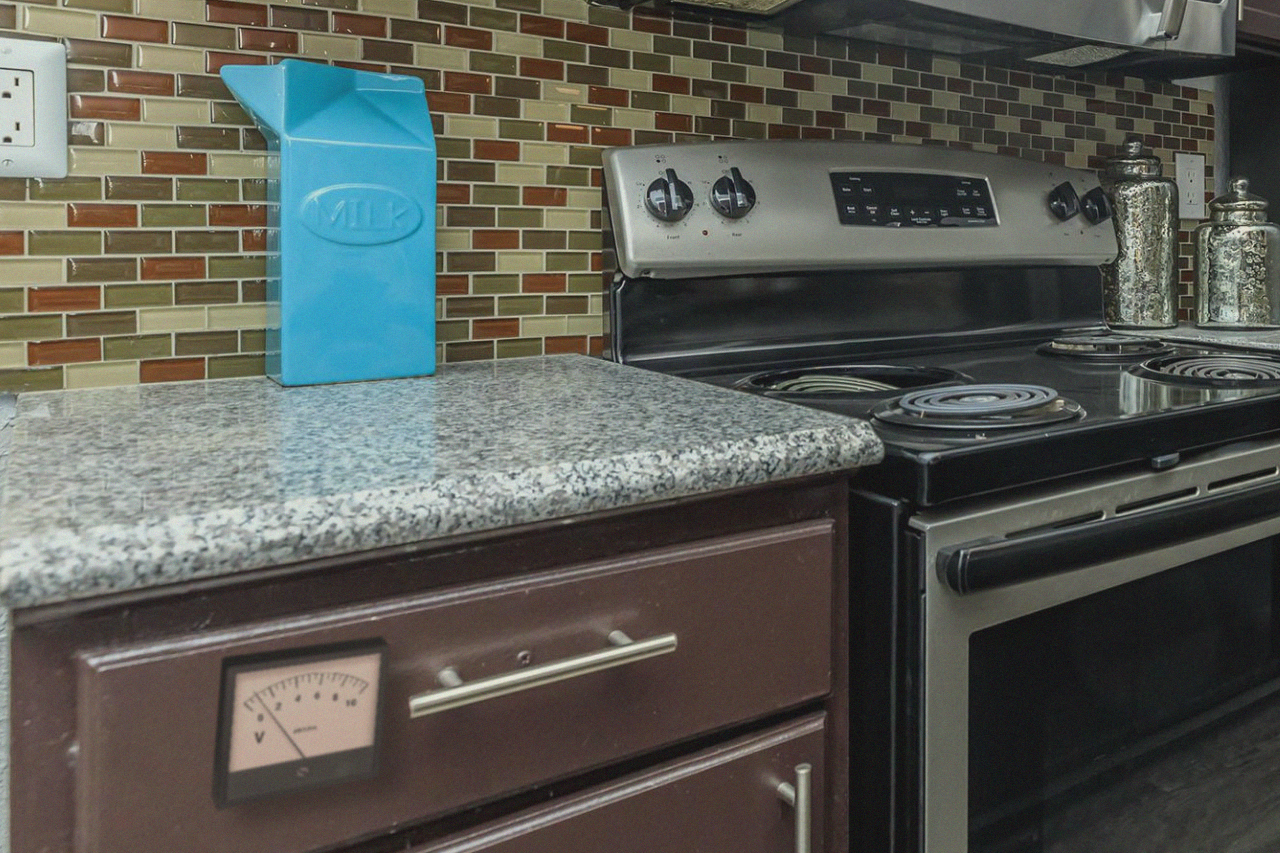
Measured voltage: 1 V
